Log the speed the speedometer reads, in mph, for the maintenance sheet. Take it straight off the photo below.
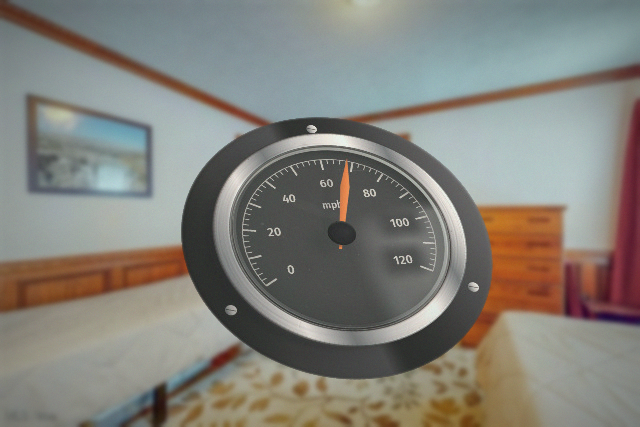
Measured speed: 68 mph
